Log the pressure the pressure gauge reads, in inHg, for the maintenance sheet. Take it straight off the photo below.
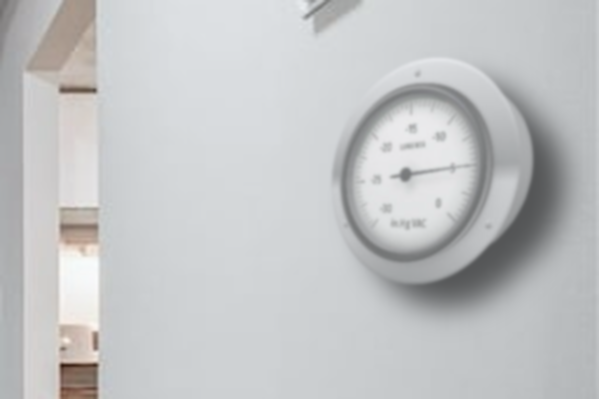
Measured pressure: -5 inHg
